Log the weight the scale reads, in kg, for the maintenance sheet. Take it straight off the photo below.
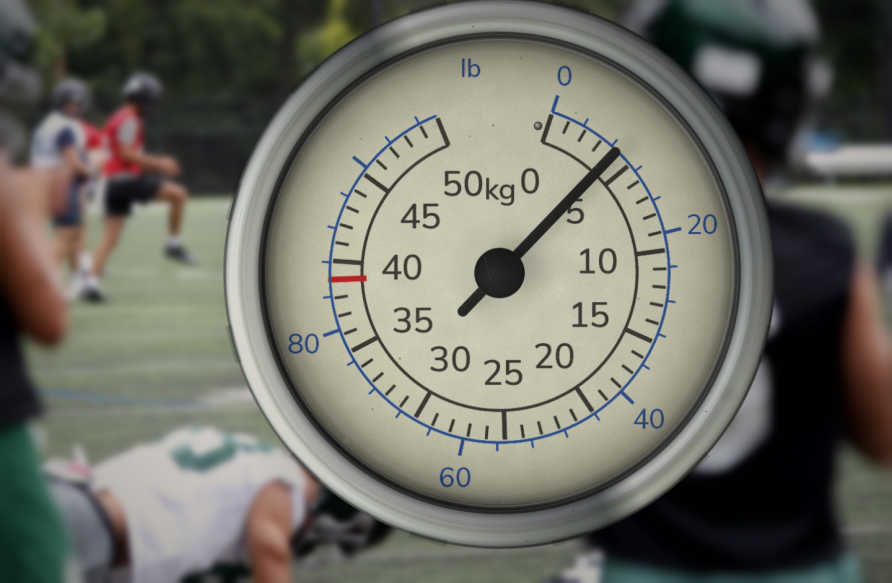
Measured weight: 4 kg
